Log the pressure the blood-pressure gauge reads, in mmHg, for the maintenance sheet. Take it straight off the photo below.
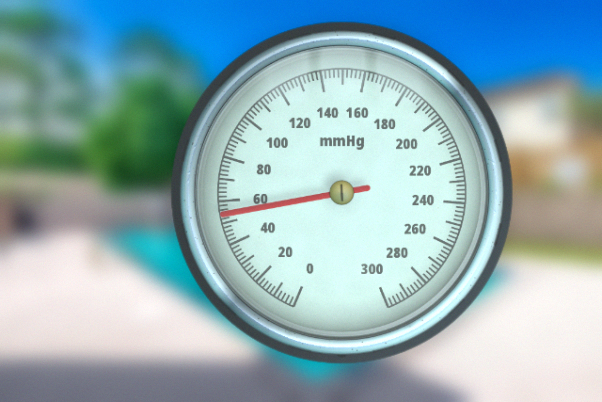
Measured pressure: 54 mmHg
